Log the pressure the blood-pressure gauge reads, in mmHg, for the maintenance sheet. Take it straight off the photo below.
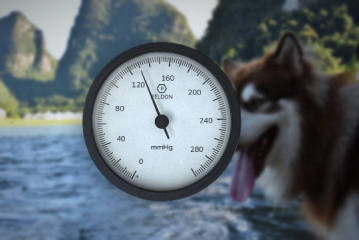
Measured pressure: 130 mmHg
